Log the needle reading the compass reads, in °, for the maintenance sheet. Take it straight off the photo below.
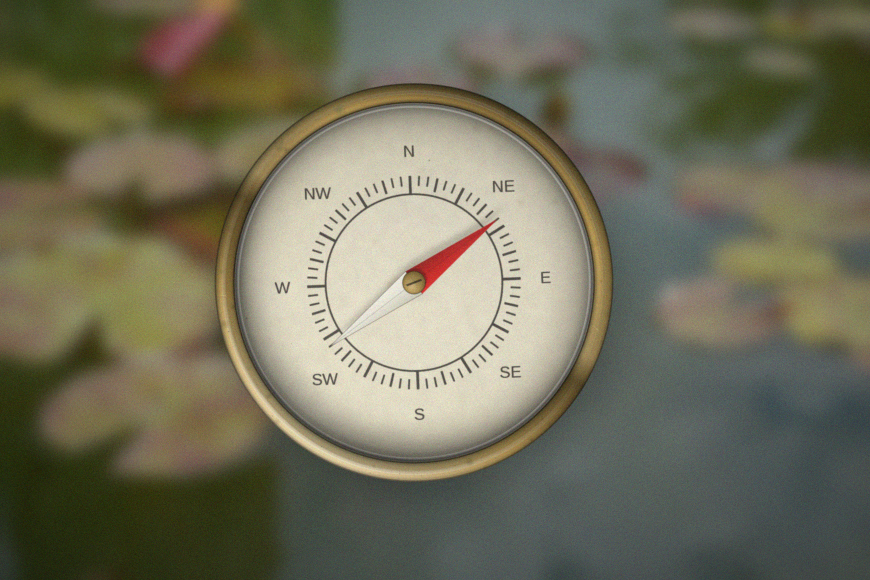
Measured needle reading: 55 °
